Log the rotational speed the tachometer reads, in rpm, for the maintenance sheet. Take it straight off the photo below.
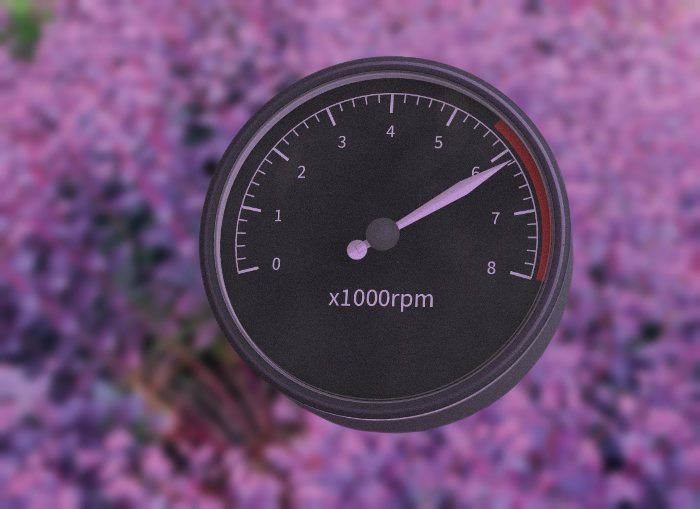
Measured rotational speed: 6200 rpm
